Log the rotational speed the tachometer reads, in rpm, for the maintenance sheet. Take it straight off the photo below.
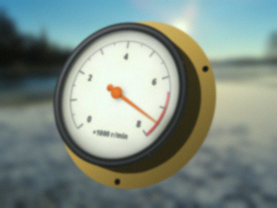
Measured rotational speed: 7500 rpm
